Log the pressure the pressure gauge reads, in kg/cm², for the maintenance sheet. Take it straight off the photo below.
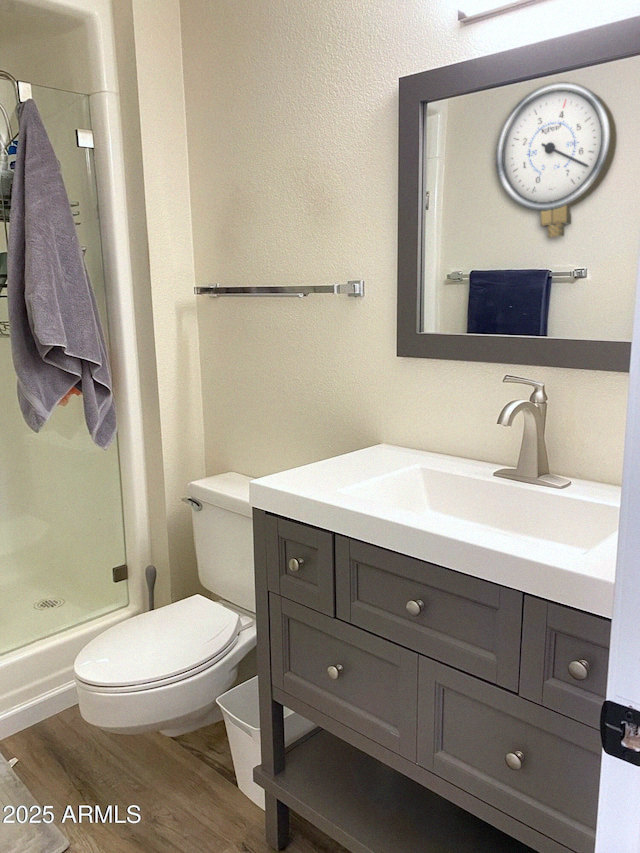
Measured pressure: 6.4 kg/cm²
